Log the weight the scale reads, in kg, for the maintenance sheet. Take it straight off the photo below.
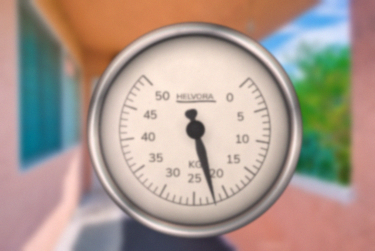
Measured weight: 22 kg
